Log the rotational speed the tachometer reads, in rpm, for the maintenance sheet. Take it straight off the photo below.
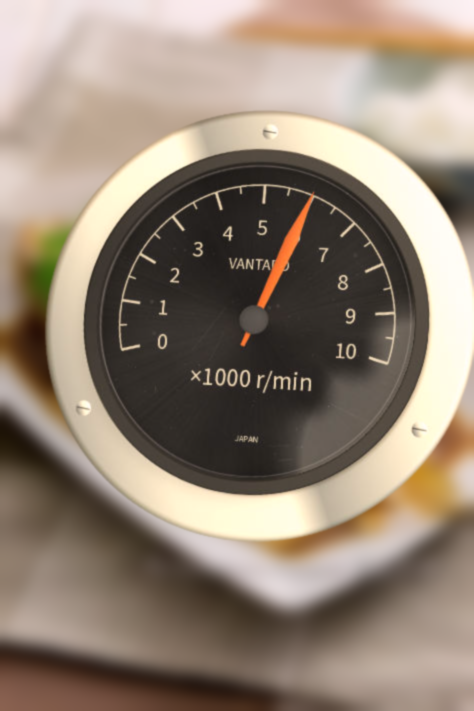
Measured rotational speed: 6000 rpm
